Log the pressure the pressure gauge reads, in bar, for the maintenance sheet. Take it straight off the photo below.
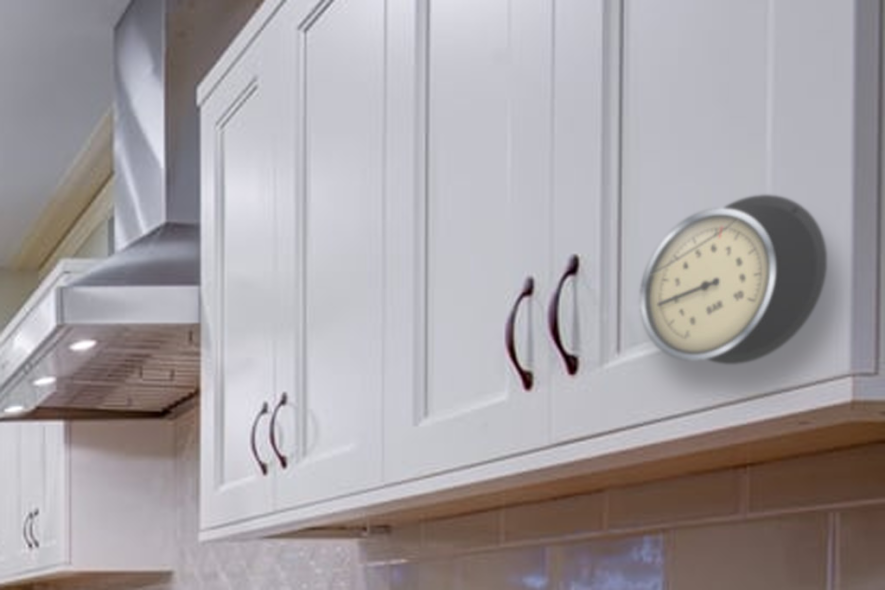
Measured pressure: 2 bar
